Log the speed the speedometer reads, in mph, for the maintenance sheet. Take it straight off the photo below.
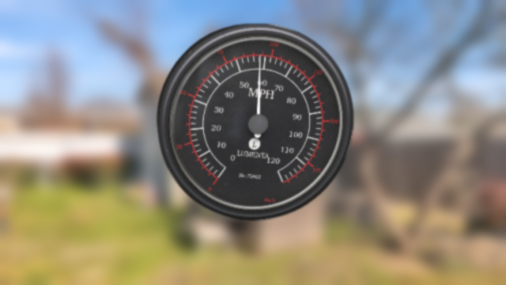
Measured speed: 58 mph
